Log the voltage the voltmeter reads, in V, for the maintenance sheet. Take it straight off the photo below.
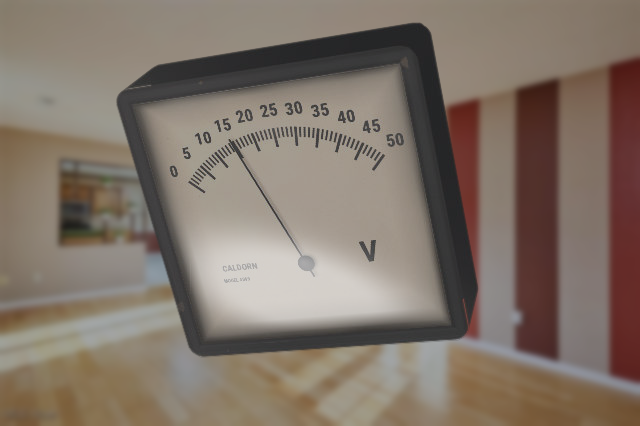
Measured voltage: 15 V
